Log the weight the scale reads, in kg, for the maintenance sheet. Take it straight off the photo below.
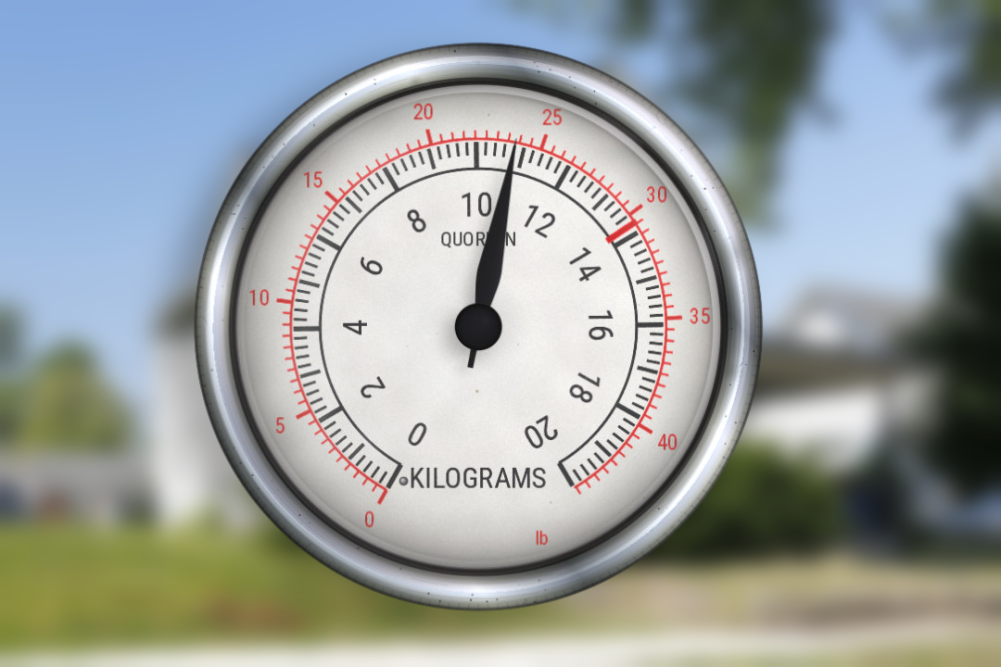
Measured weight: 10.8 kg
